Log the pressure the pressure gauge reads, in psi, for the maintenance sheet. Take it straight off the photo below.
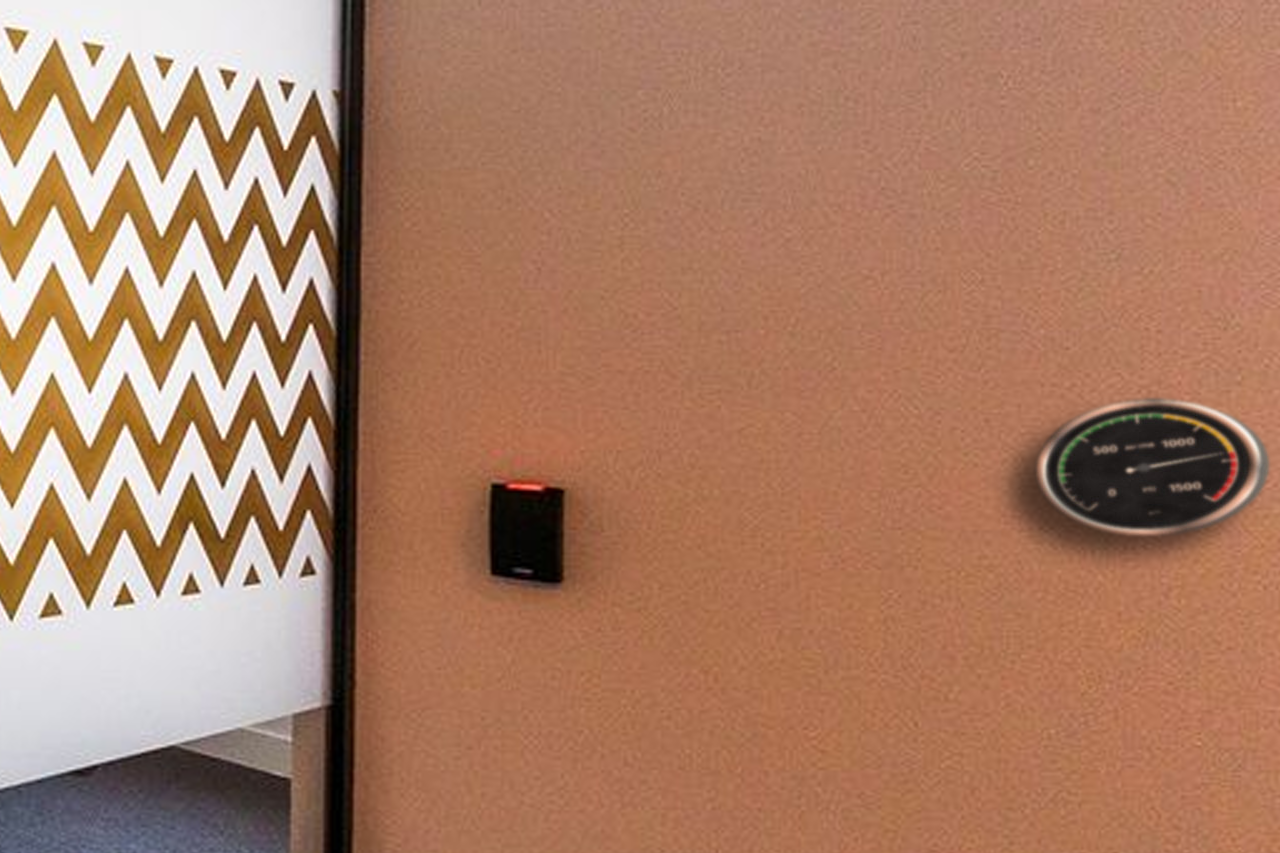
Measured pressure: 1200 psi
